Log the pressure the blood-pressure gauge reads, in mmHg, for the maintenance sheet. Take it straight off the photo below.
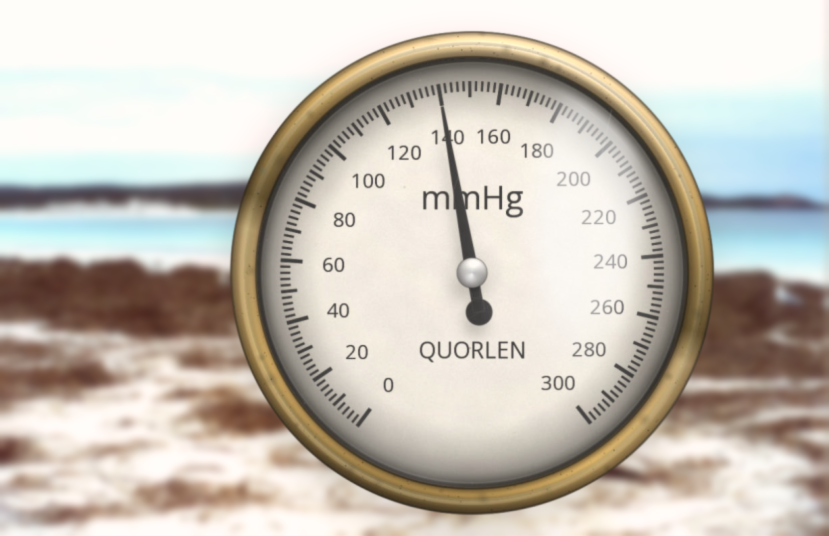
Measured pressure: 140 mmHg
